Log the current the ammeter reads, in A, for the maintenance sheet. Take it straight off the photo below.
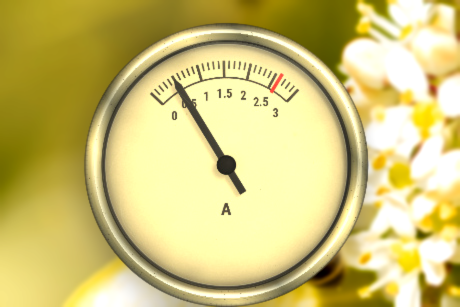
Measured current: 0.5 A
